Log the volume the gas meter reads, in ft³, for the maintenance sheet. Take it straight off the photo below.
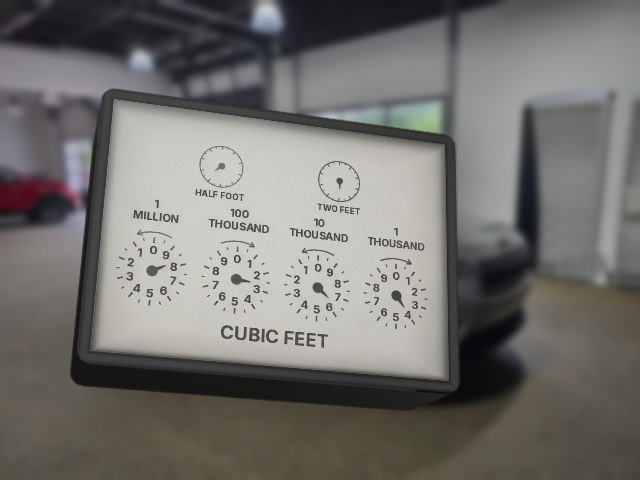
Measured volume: 826400 ft³
